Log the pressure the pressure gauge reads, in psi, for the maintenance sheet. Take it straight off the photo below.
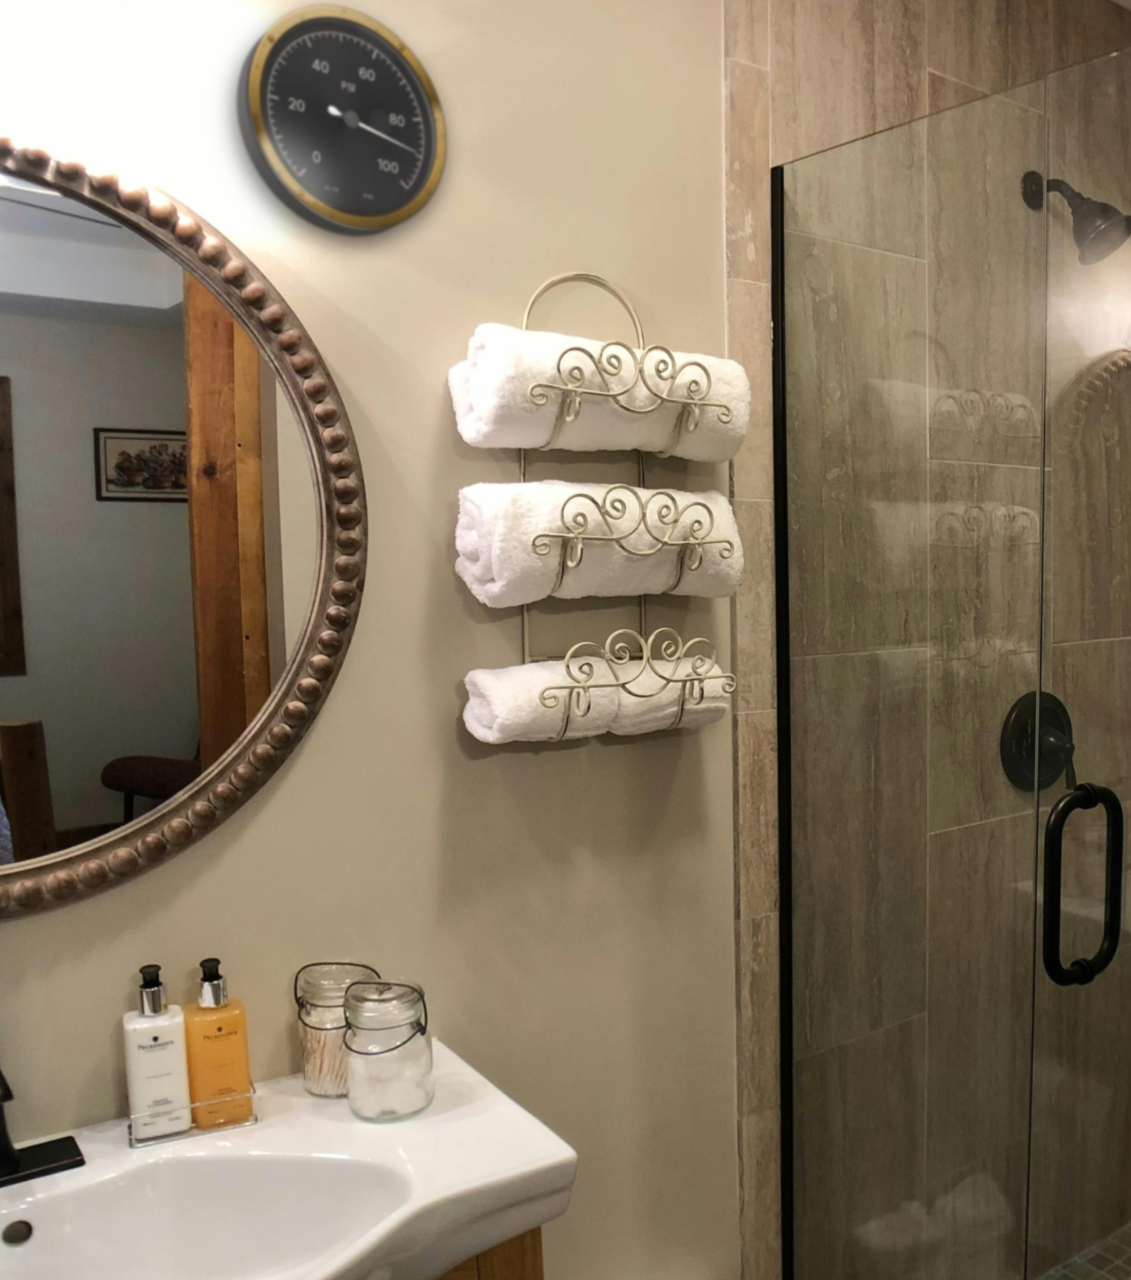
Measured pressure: 90 psi
